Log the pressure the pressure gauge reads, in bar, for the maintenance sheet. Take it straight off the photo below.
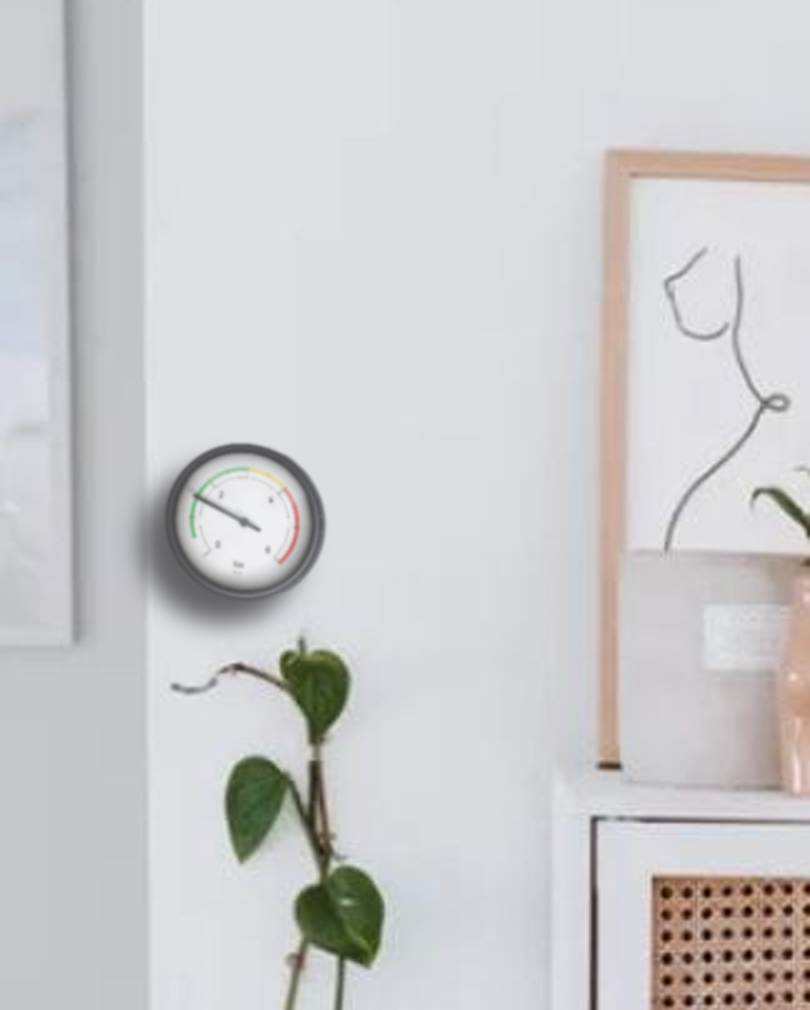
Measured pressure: 1.5 bar
